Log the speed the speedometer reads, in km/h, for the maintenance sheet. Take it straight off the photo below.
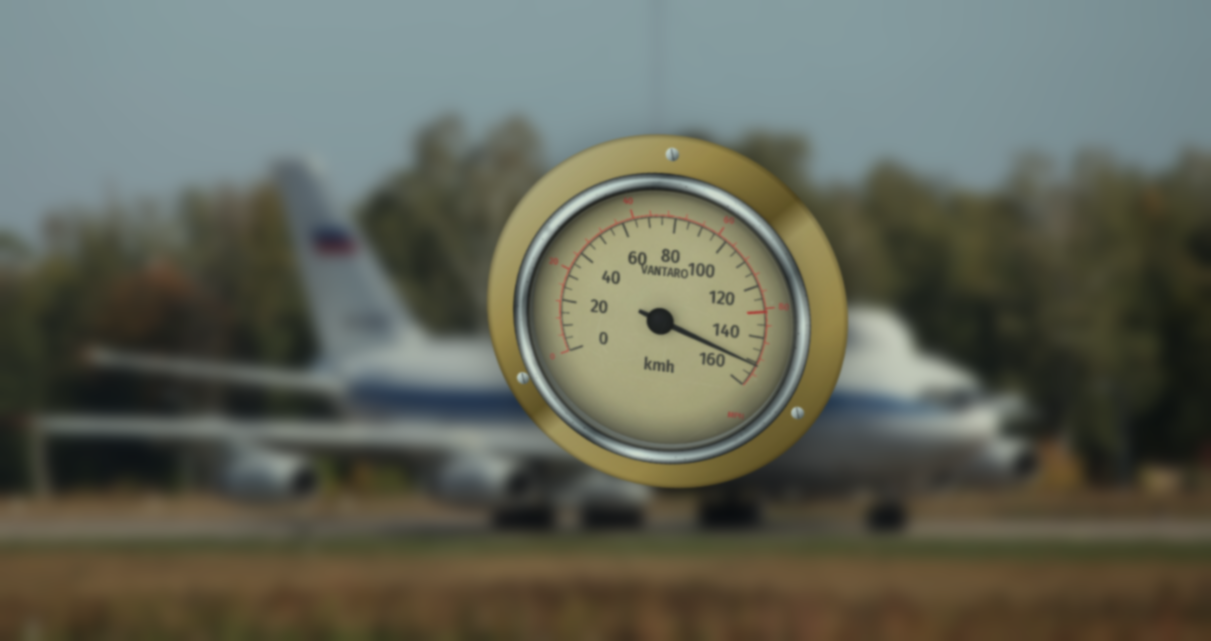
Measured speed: 150 km/h
